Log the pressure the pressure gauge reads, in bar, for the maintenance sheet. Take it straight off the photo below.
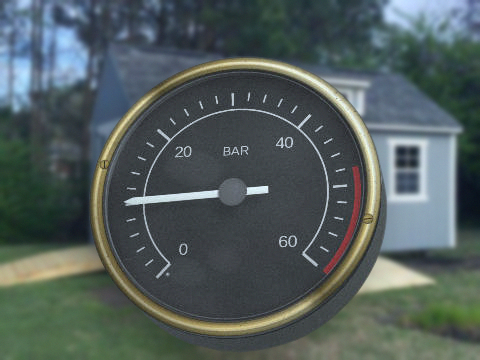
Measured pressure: 10 bar
